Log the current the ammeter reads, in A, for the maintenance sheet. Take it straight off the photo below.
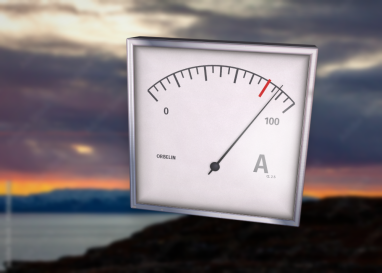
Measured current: 87.5 A
